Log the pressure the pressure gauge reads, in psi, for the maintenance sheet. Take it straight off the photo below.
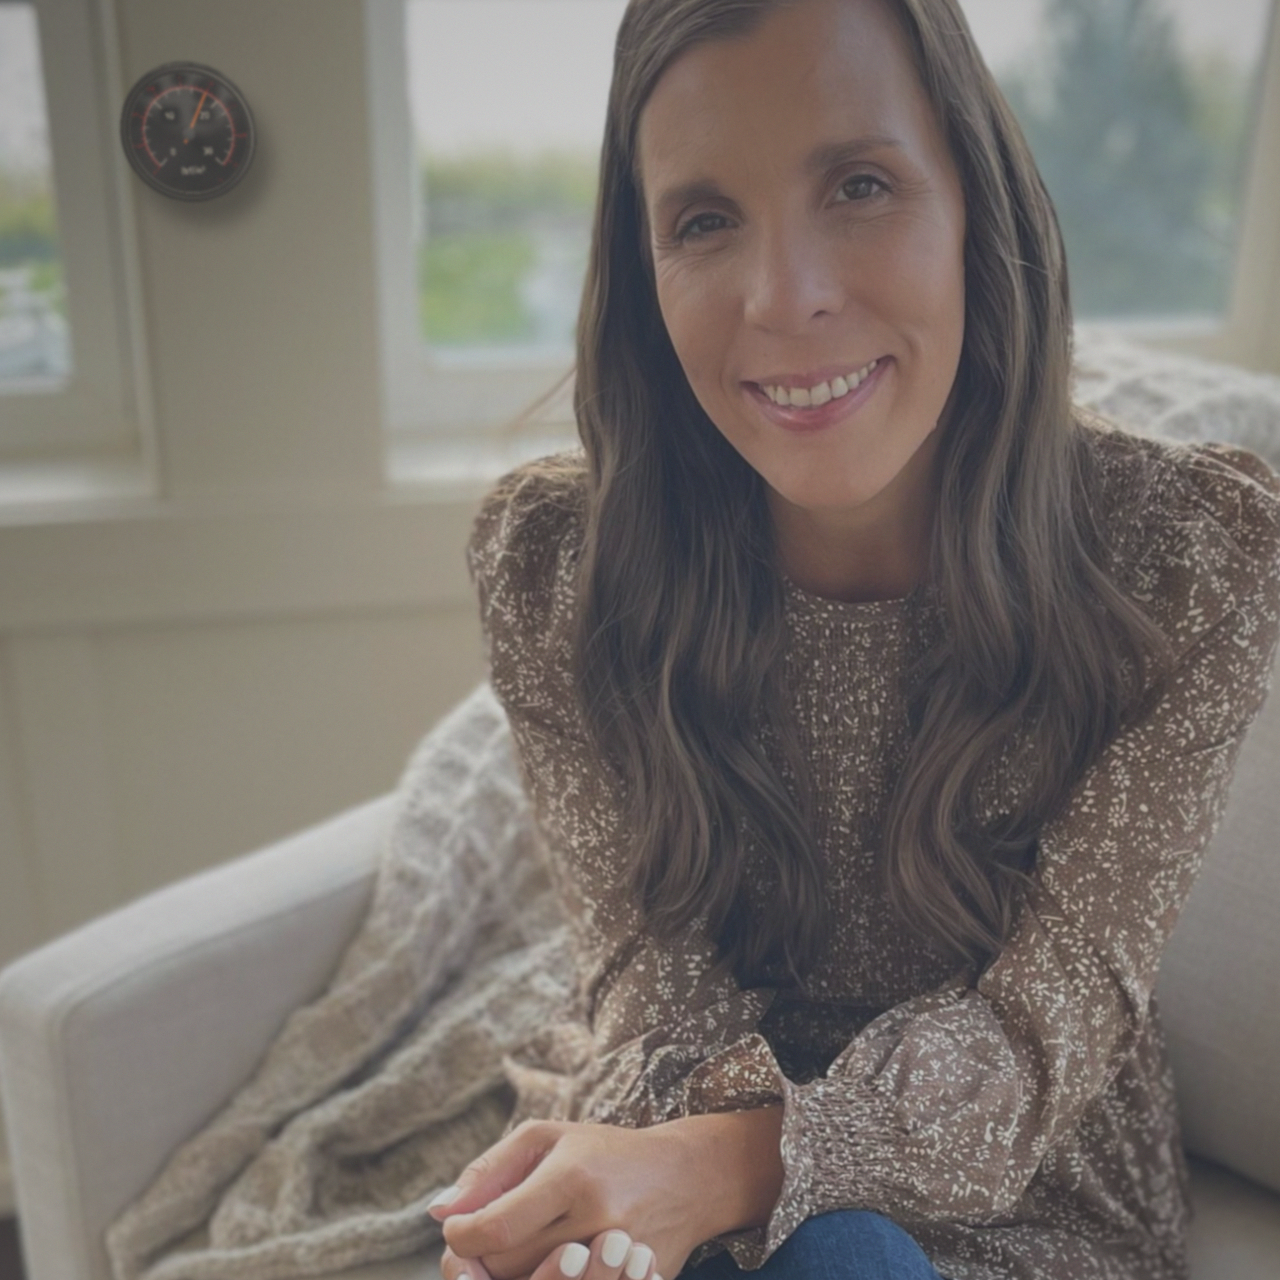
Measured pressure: 18 psi
